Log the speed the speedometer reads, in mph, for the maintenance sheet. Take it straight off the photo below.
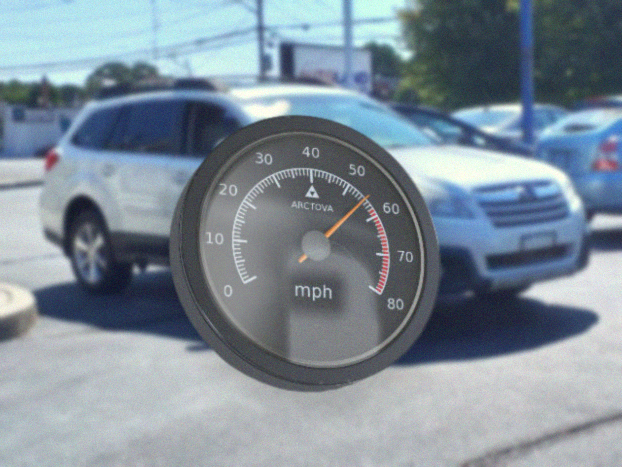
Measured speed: 55 mph
